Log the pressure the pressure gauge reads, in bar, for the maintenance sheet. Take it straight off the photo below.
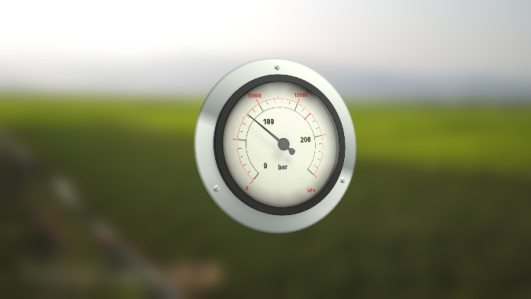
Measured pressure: 80 bar
